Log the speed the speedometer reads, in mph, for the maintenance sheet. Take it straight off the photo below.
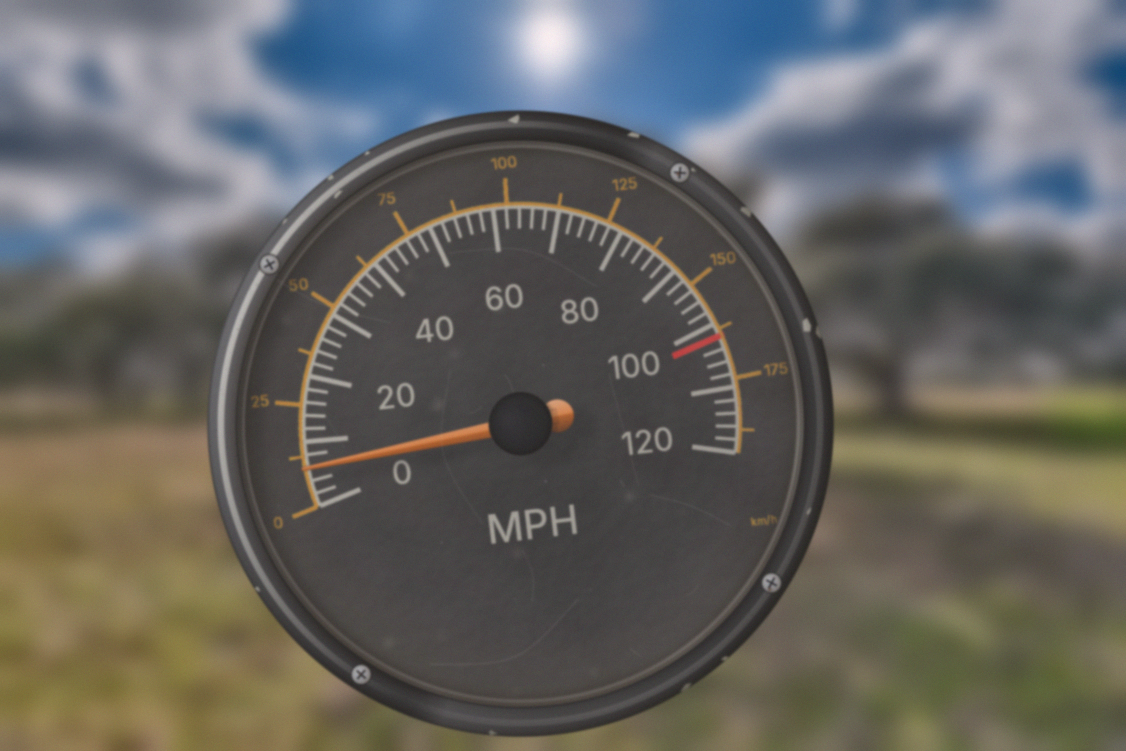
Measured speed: 6 mph
